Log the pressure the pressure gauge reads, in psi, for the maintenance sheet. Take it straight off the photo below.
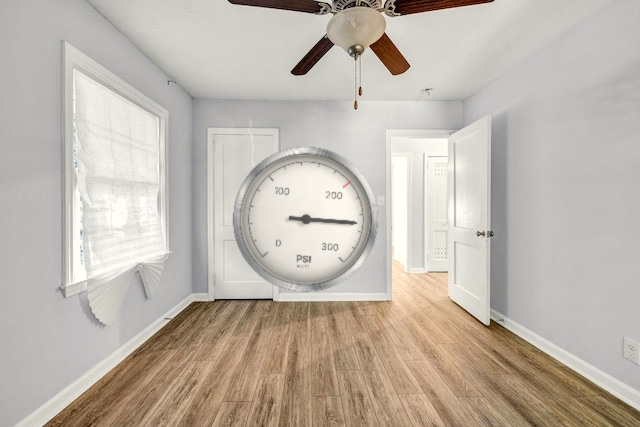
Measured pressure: 250 psi
